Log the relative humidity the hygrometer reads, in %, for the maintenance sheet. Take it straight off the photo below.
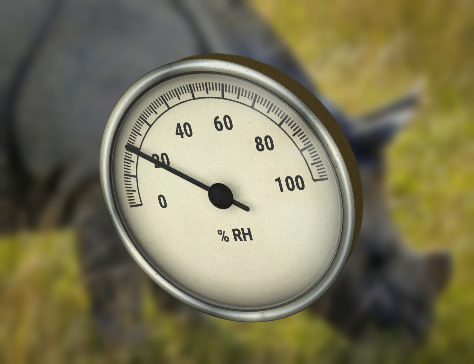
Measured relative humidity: 20 %
